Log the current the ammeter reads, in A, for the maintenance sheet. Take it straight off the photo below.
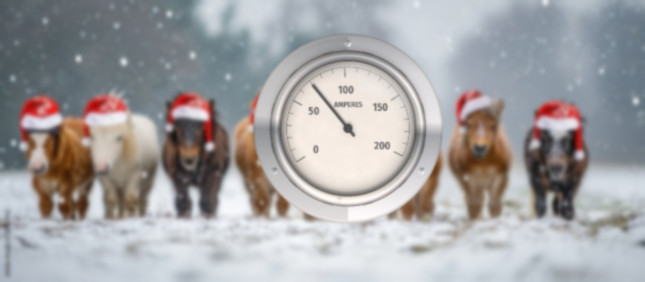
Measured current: 70 A
